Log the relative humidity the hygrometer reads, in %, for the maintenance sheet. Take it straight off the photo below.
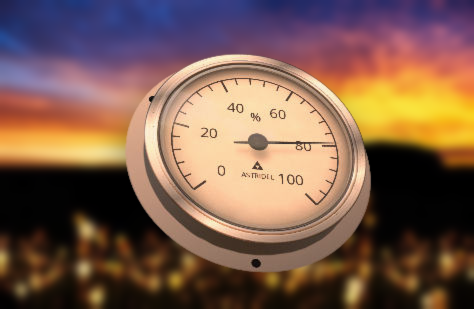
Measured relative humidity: 80 %
